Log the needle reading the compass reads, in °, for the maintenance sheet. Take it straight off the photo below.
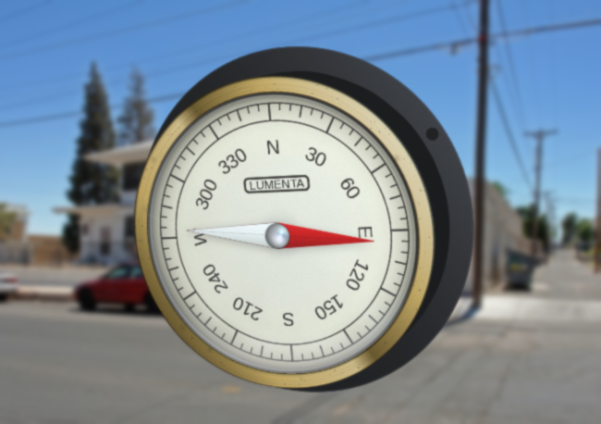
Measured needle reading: 95 °
